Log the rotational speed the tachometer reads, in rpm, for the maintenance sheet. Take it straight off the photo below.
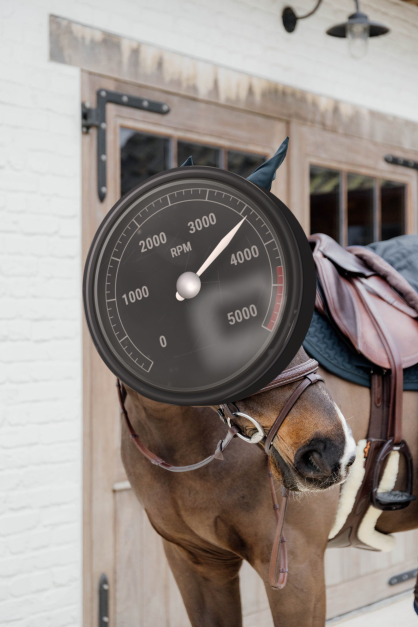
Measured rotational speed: 3600 rpm
